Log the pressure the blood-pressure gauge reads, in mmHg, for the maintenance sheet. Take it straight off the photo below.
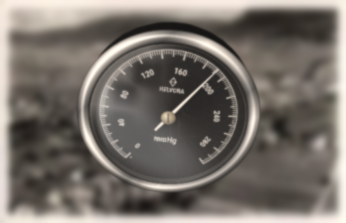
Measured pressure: 190 mmHg
